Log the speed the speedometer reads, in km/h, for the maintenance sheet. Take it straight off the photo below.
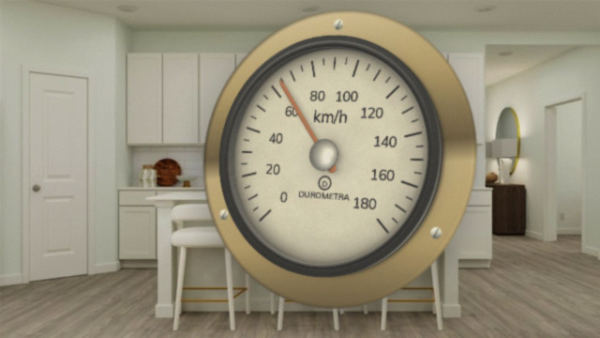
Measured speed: 65 km/h
